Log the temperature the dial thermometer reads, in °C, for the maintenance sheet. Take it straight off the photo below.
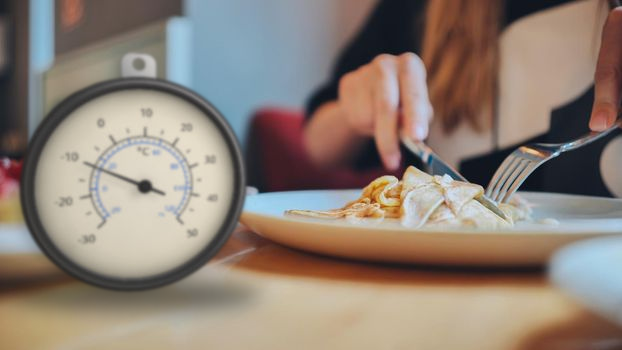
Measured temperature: -10 °C
